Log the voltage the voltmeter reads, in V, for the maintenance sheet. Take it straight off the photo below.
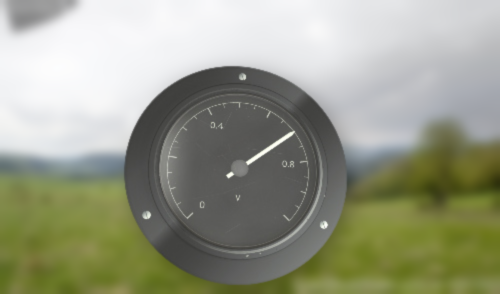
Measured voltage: 0.7 V
